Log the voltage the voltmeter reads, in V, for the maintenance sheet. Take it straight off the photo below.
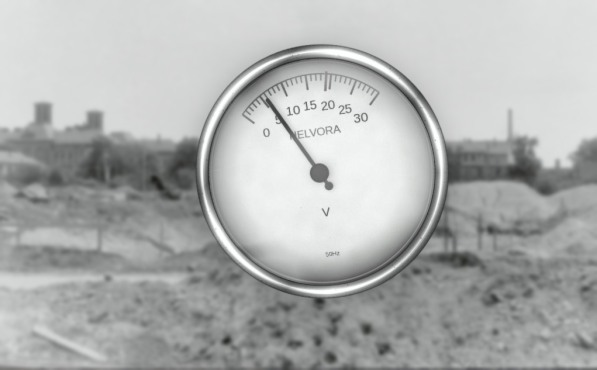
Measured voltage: 6 V
